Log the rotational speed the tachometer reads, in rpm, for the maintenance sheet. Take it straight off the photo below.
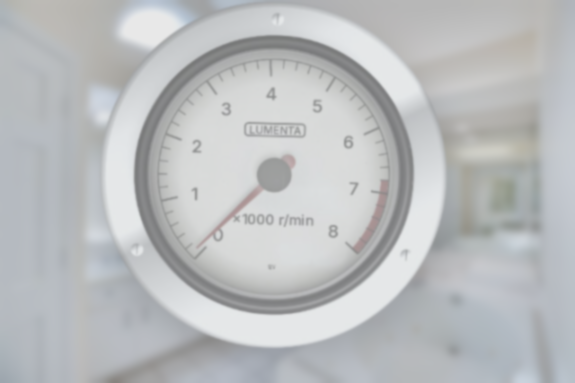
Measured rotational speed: 100 rpm
